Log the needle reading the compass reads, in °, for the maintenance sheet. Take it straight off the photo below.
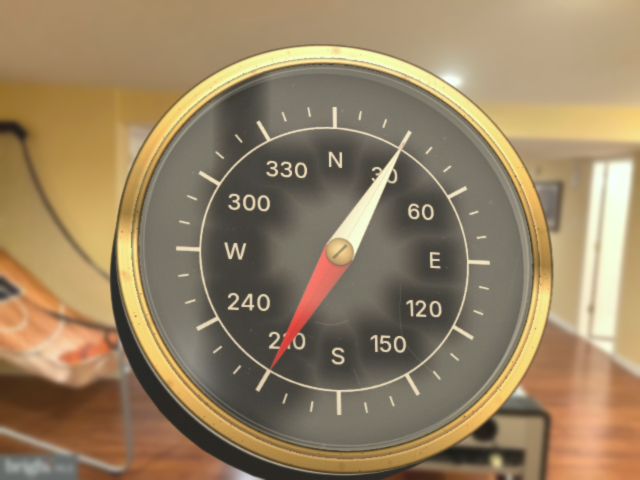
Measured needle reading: 210 °
